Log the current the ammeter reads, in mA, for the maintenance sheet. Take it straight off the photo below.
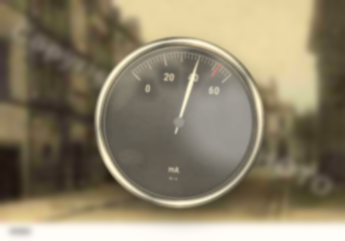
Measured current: 40 mA
